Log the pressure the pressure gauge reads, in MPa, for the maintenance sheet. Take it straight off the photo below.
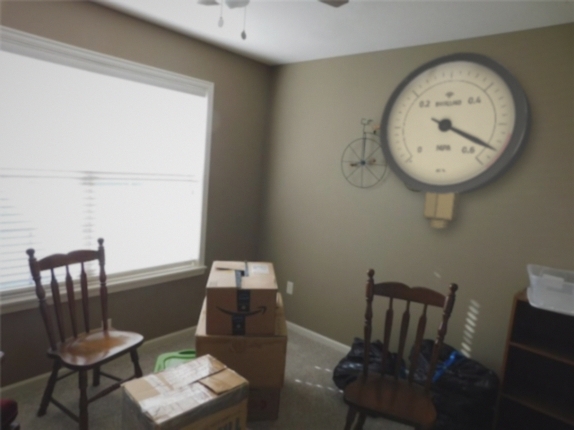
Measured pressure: 0.56 MPa
